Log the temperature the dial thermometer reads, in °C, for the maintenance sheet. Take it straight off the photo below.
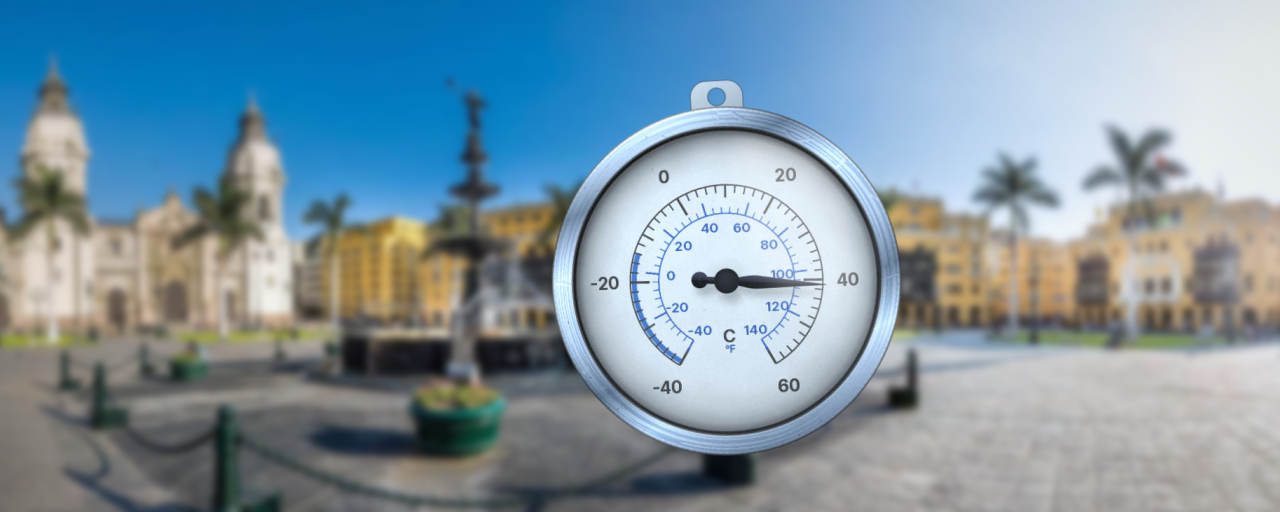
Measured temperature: 41 °C
